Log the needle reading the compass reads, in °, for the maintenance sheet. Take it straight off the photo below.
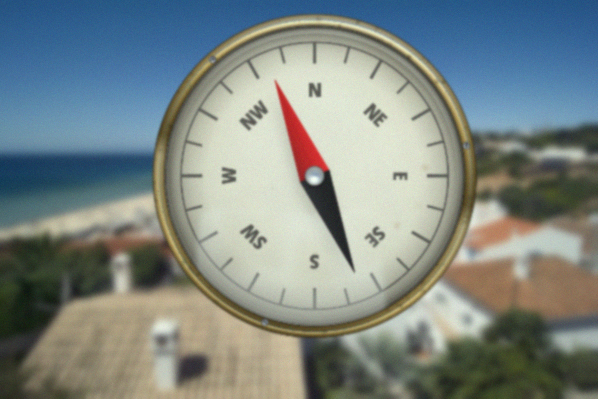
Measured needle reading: 337.5 °
